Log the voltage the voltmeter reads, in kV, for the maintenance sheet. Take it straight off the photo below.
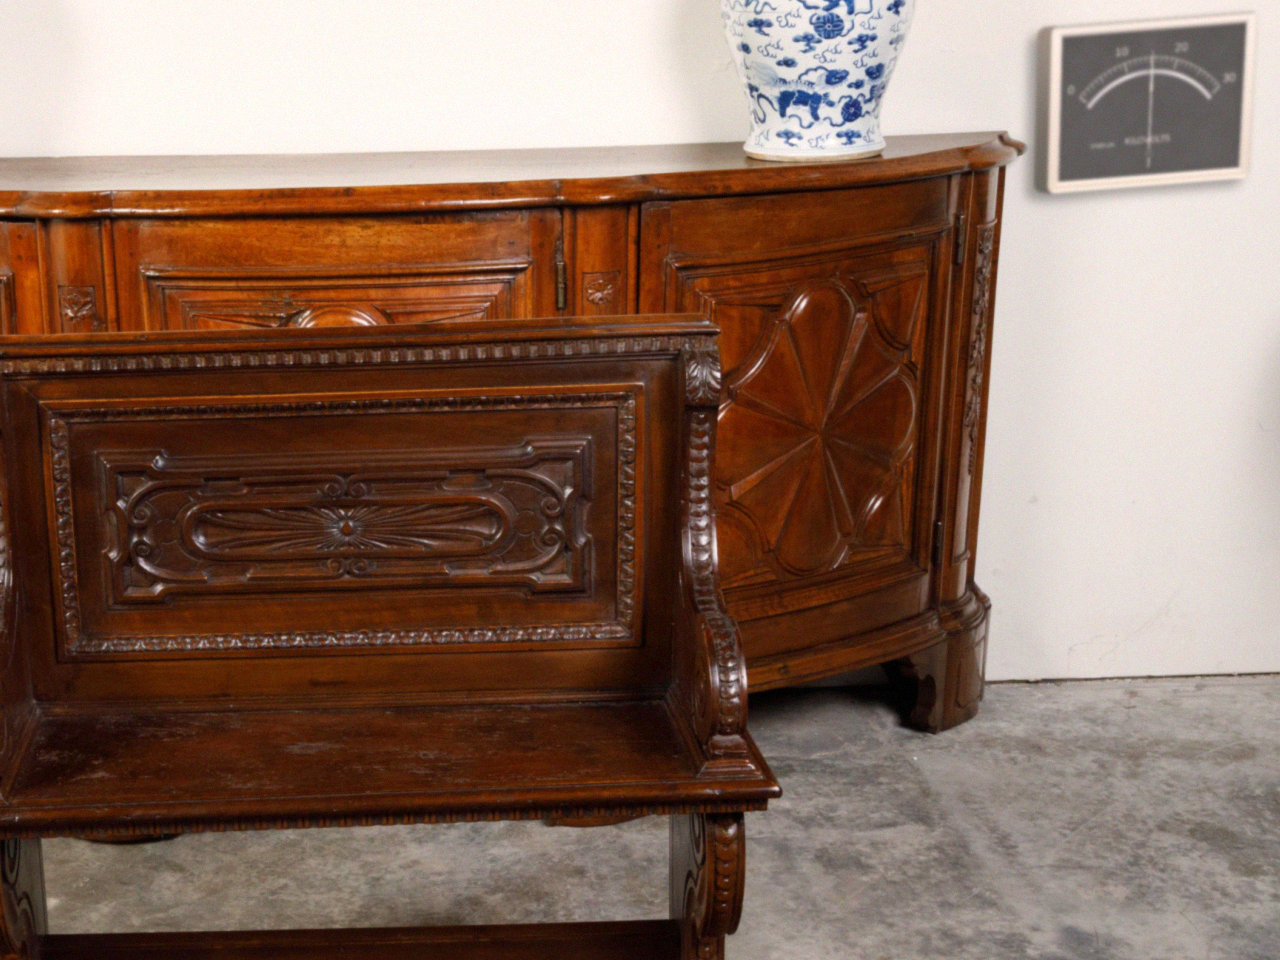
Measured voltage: 15 kV
